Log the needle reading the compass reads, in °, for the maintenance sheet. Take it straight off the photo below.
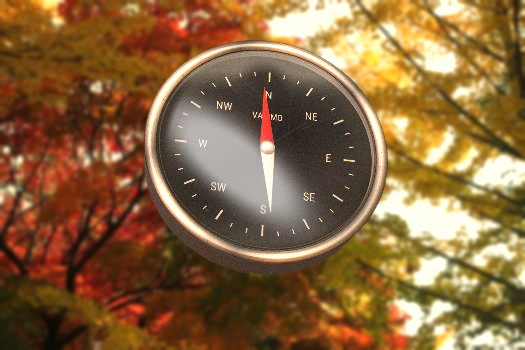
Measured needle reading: 355 °
